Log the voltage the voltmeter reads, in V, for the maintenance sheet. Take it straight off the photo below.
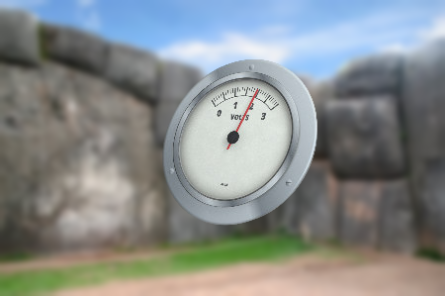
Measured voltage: 2 V
